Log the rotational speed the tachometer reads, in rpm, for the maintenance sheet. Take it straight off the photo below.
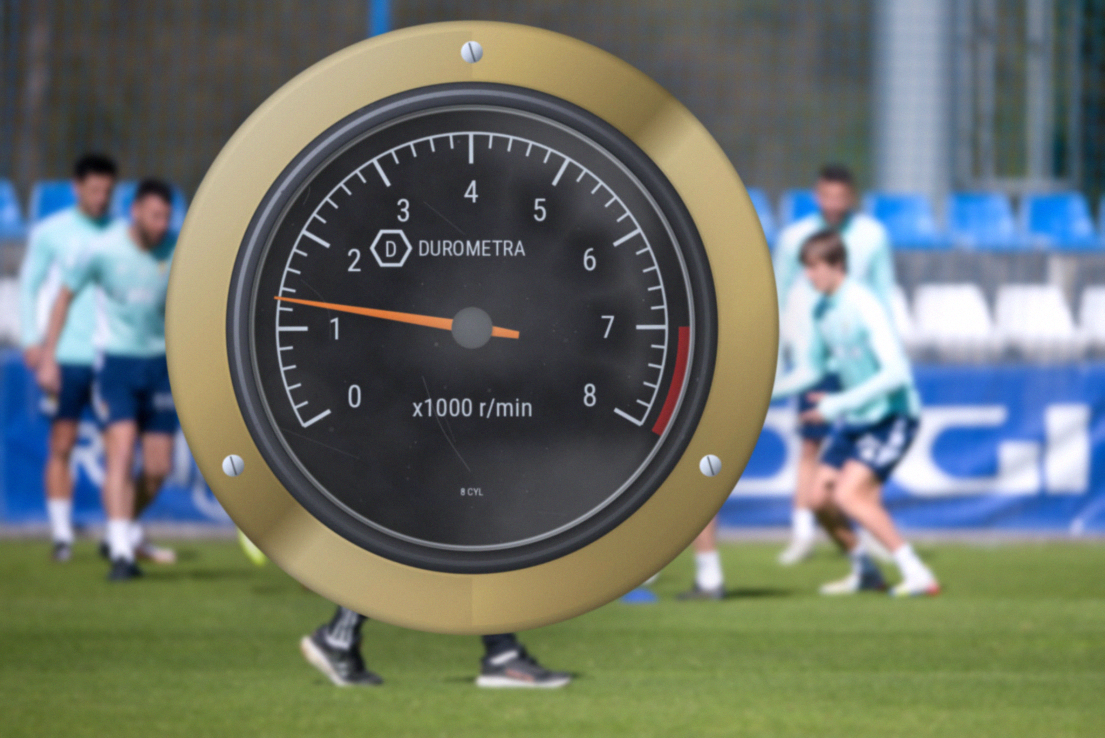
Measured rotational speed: 1300 rpm
